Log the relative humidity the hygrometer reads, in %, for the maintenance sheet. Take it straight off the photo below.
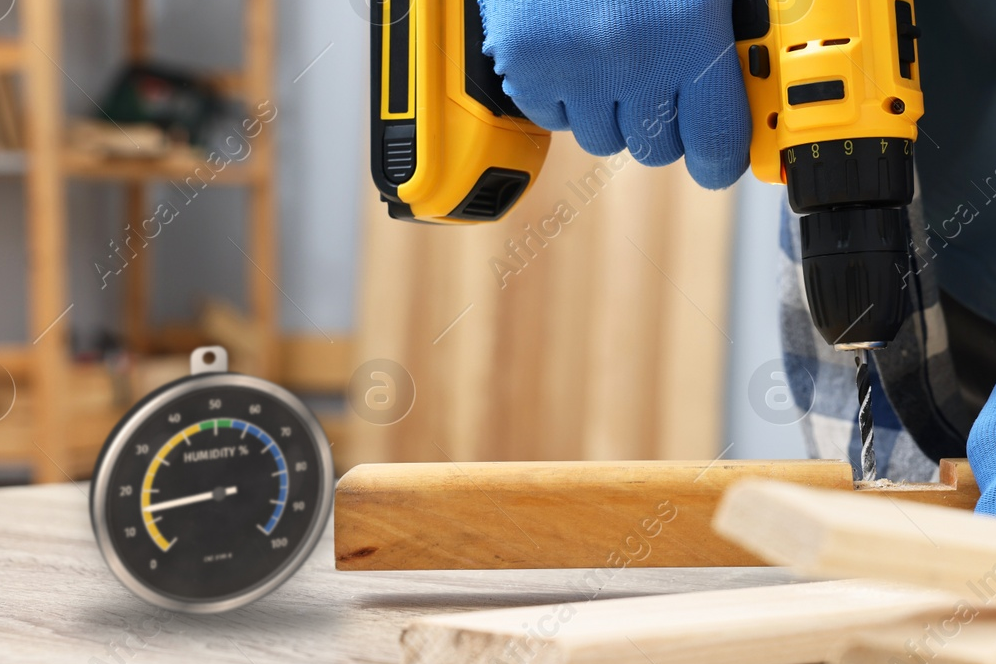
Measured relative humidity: 15 %
